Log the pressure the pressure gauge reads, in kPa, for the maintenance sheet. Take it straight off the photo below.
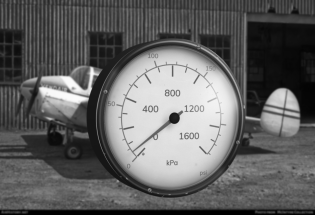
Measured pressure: 50 kPa
